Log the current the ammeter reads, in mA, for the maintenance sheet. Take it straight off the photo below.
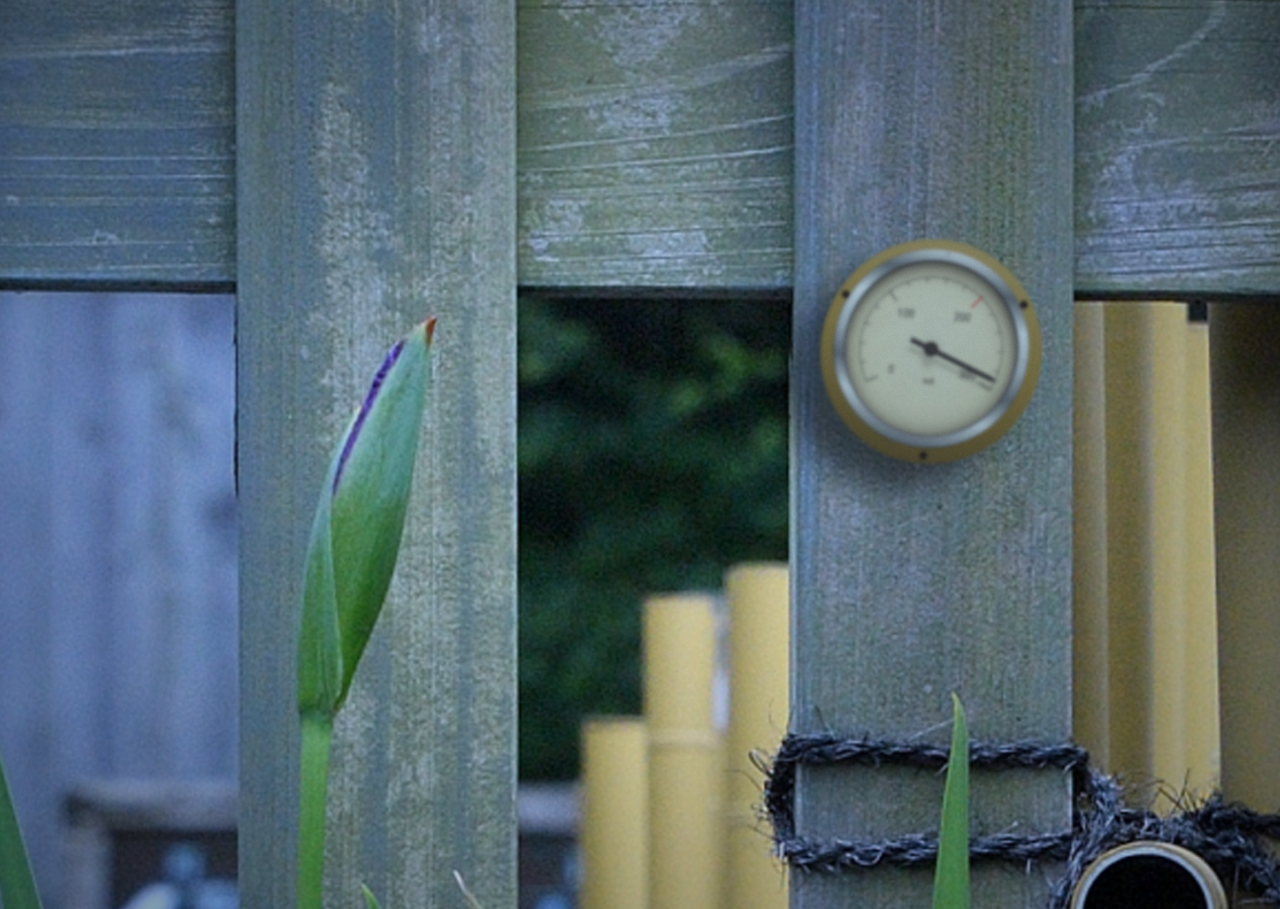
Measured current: 290 mA
